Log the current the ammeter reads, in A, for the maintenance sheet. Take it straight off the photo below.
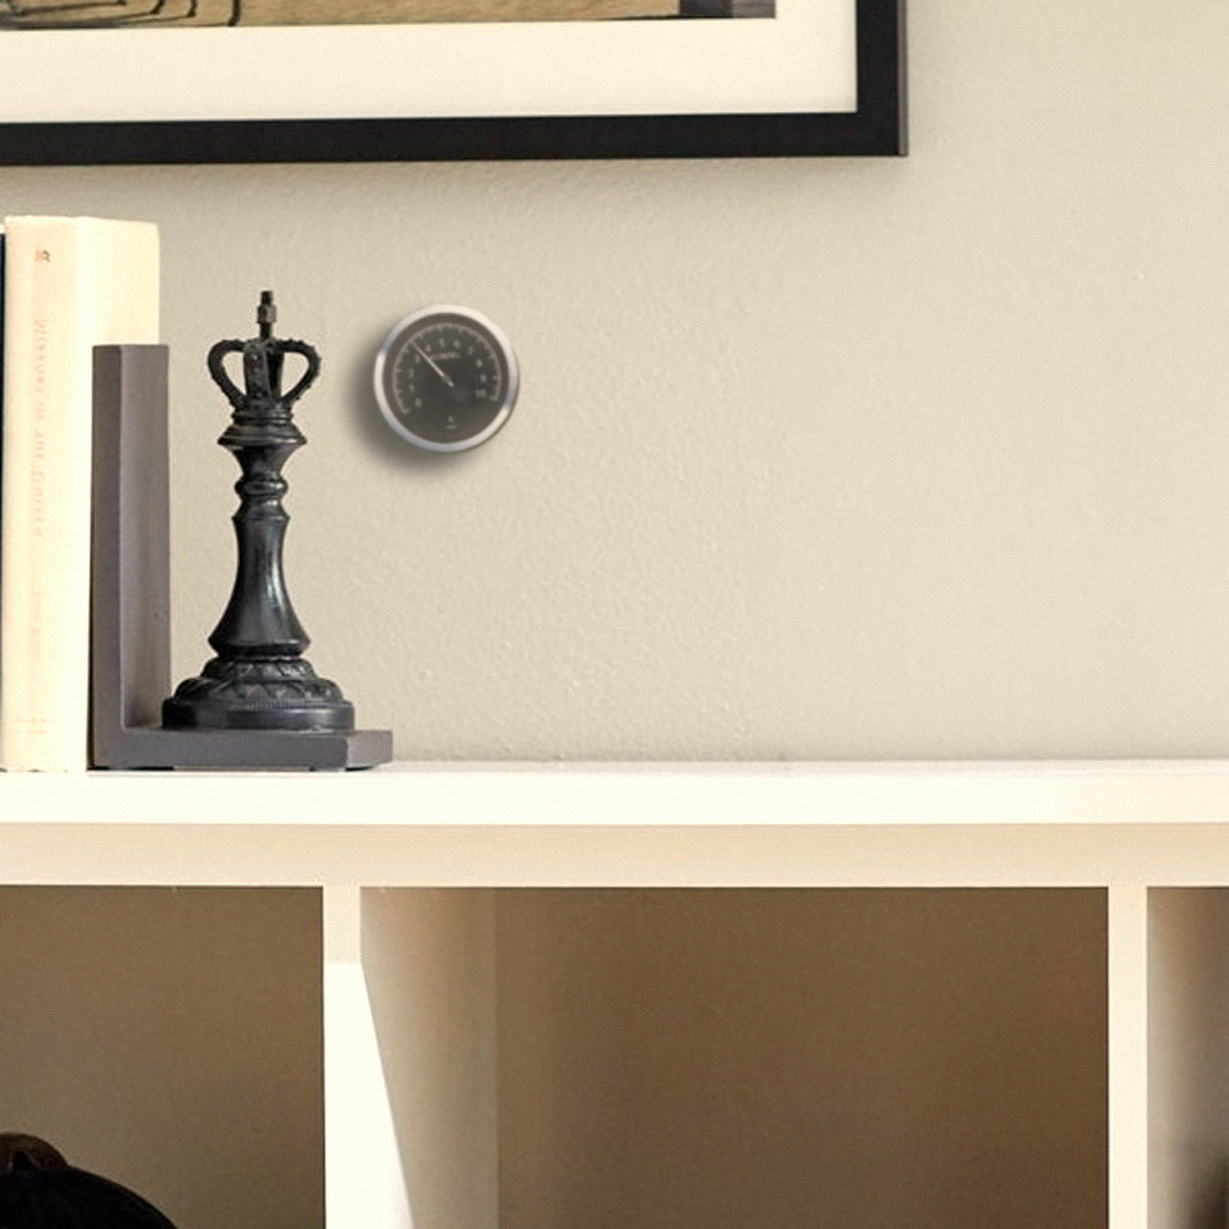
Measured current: 3.5 A
